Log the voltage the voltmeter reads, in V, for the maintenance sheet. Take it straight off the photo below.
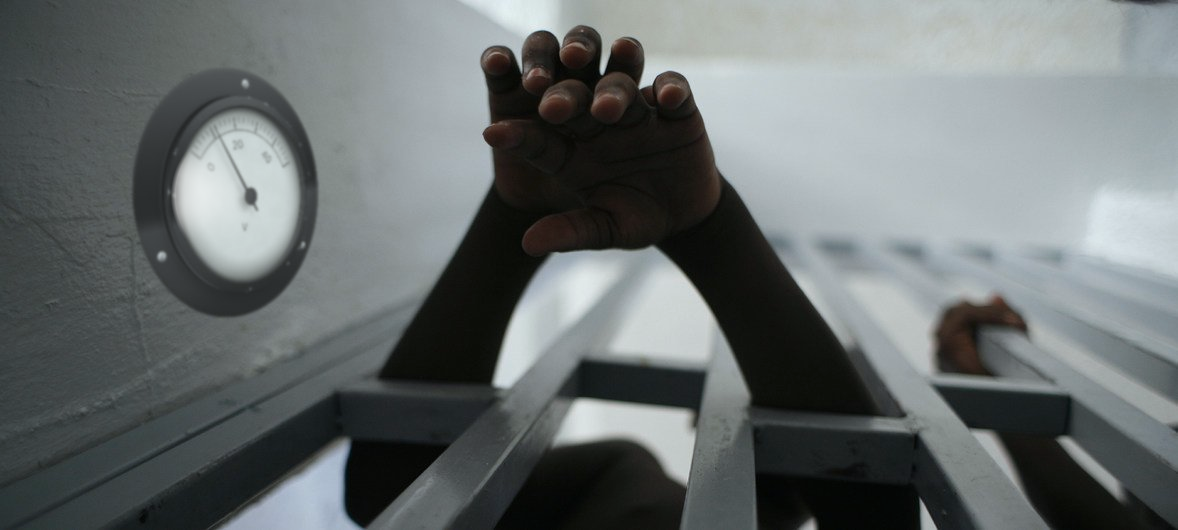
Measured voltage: 10 V
